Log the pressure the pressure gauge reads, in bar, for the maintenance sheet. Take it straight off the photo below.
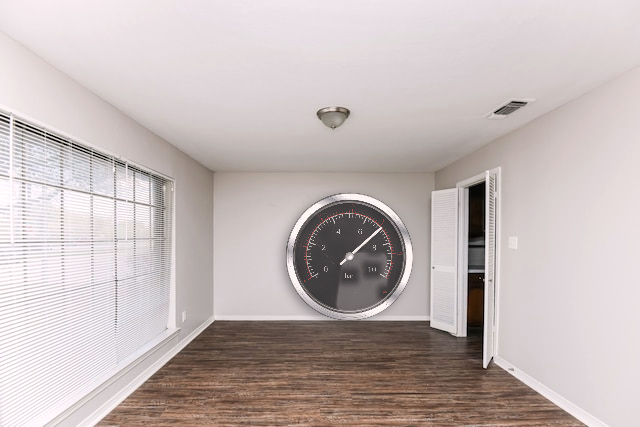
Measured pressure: 7 bar
